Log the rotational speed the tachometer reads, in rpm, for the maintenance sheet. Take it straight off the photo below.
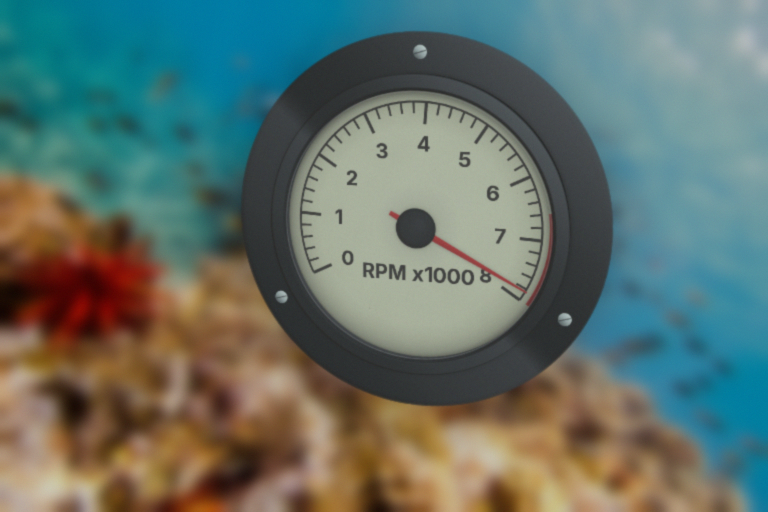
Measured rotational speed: 7800 rpm
